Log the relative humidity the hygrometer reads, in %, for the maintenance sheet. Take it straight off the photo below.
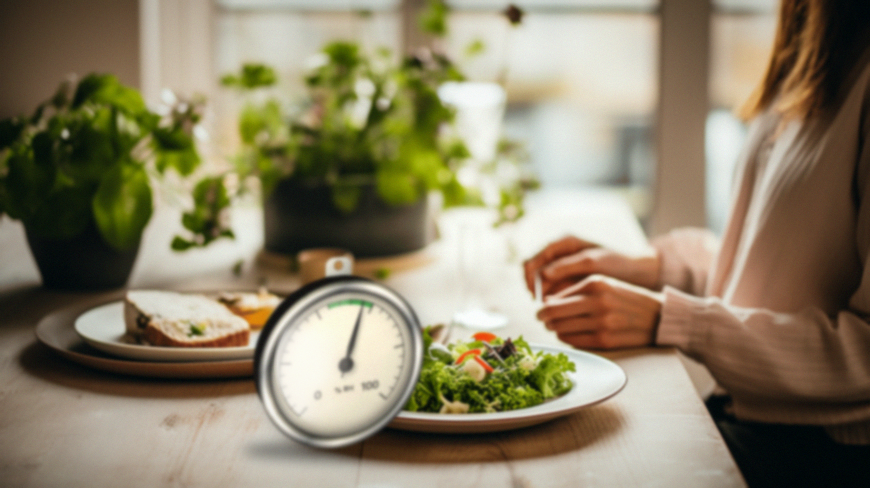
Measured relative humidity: 56 %
